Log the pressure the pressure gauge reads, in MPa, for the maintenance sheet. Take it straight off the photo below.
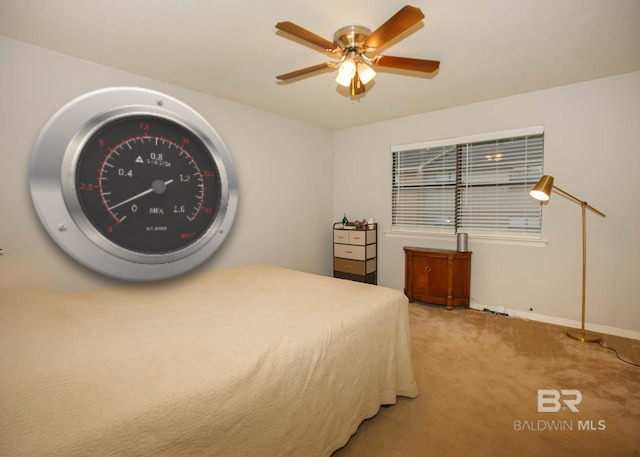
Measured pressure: 0.1 MPa
